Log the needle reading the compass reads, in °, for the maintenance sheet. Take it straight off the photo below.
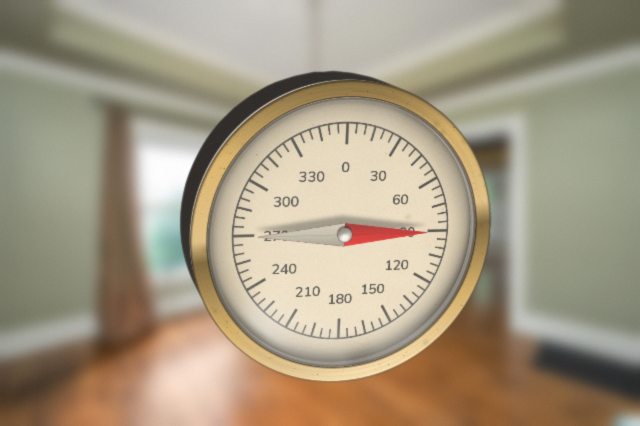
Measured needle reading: 90 °
